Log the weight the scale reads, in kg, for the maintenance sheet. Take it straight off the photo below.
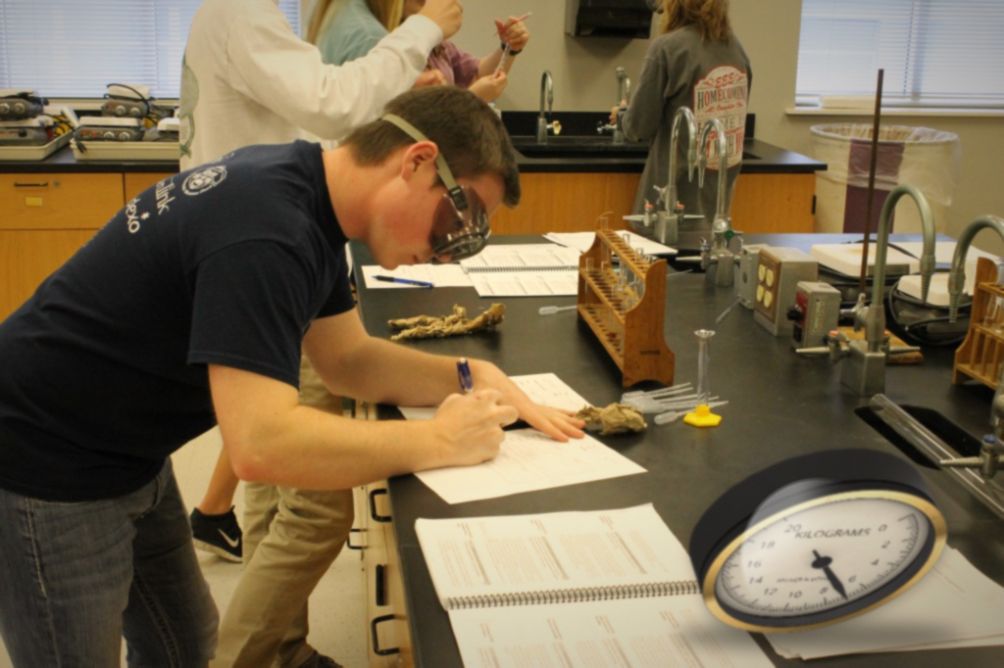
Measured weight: 7 kg
